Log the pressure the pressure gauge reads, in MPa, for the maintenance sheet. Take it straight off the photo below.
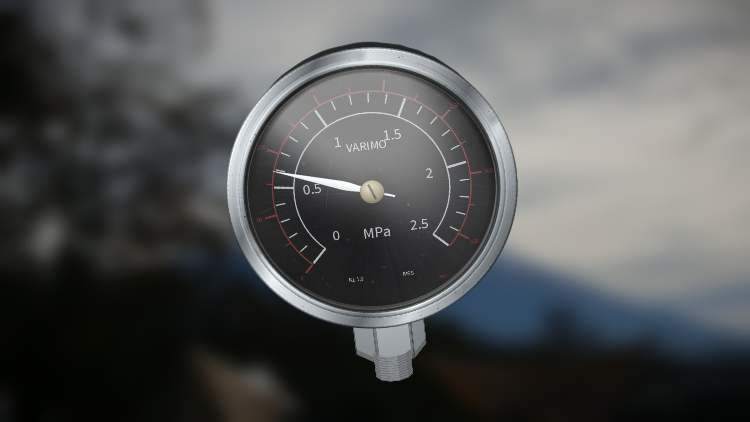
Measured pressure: 0.6 MPa
